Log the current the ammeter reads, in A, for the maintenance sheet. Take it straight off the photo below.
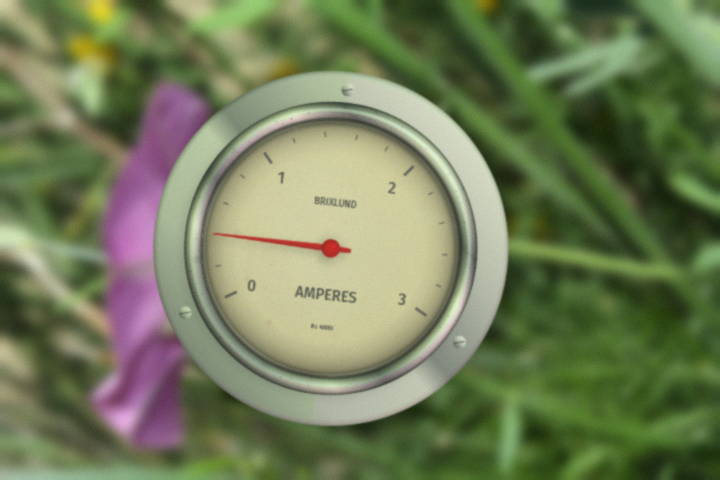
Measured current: 0.4 A
